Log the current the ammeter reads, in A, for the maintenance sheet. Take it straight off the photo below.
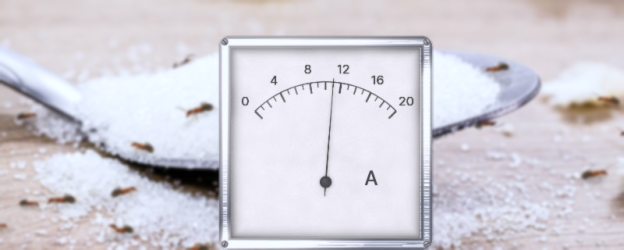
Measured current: 11 A
